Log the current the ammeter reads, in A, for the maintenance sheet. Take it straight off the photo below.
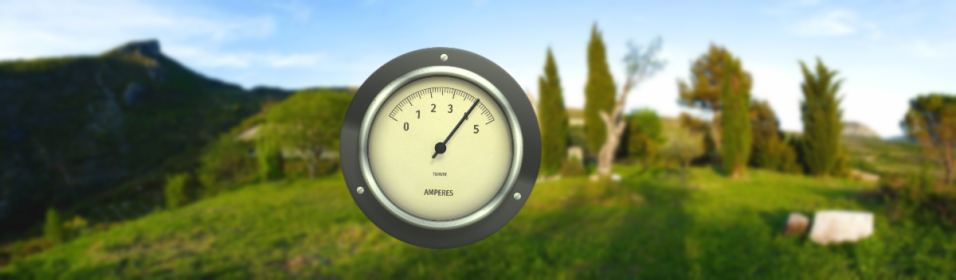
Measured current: 4 A
